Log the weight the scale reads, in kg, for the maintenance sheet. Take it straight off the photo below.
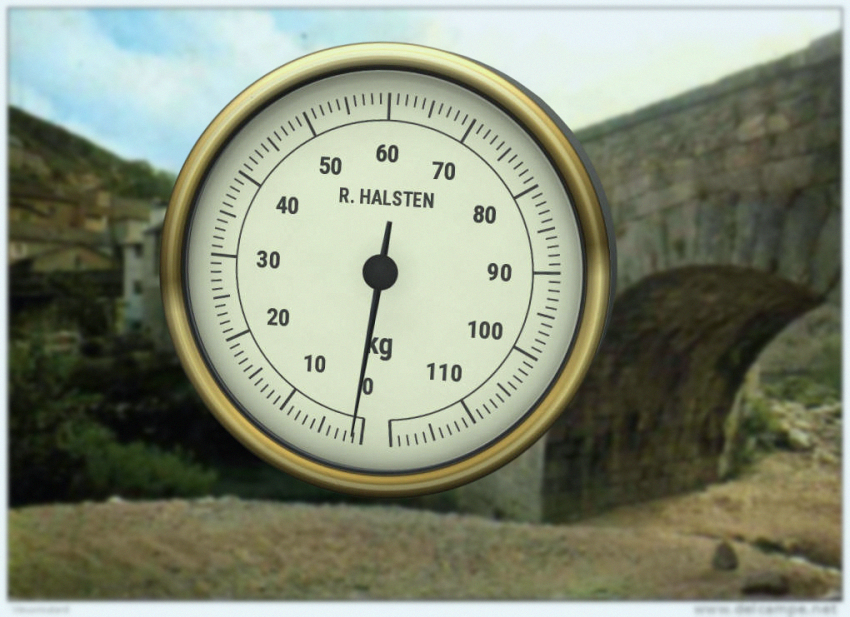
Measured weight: 1 kg
